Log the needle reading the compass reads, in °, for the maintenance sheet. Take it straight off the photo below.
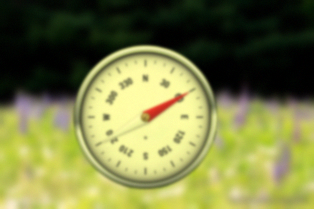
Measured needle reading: 60 °
